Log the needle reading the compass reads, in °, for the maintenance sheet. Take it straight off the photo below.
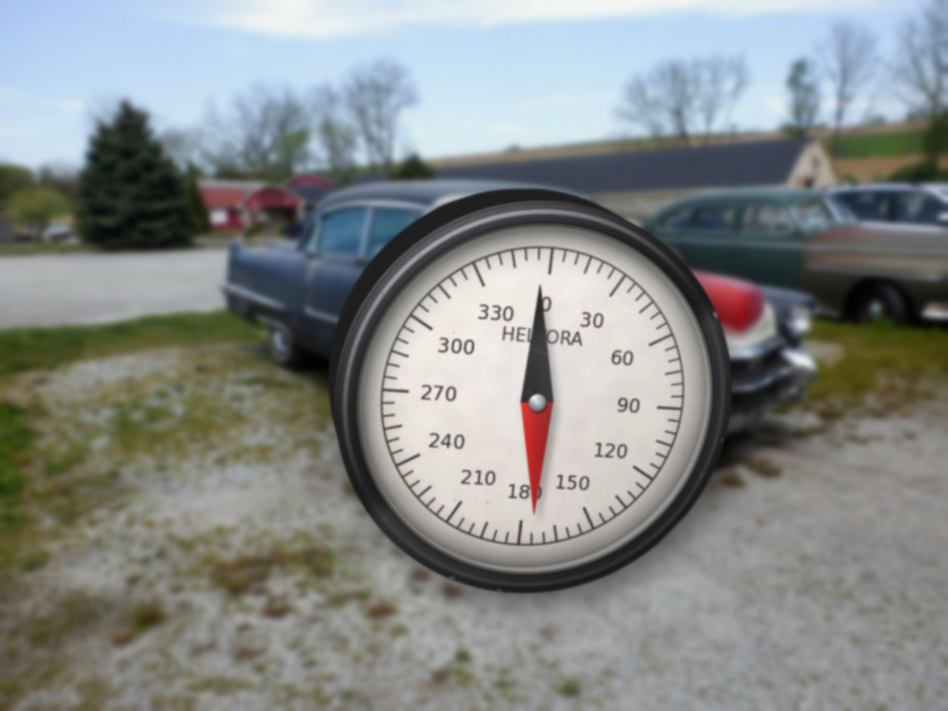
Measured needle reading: 175 °
